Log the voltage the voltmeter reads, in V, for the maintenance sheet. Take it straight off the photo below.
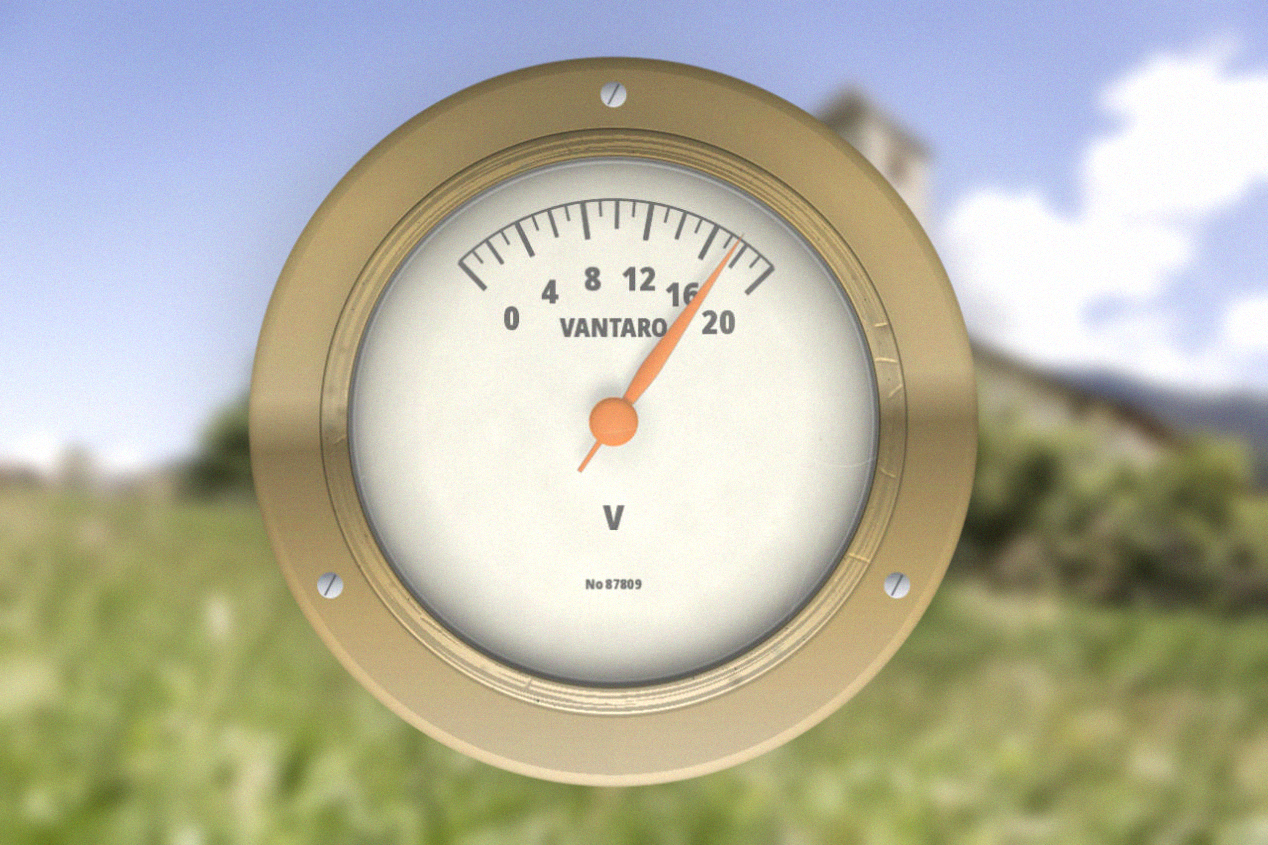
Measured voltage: 17.5 V
